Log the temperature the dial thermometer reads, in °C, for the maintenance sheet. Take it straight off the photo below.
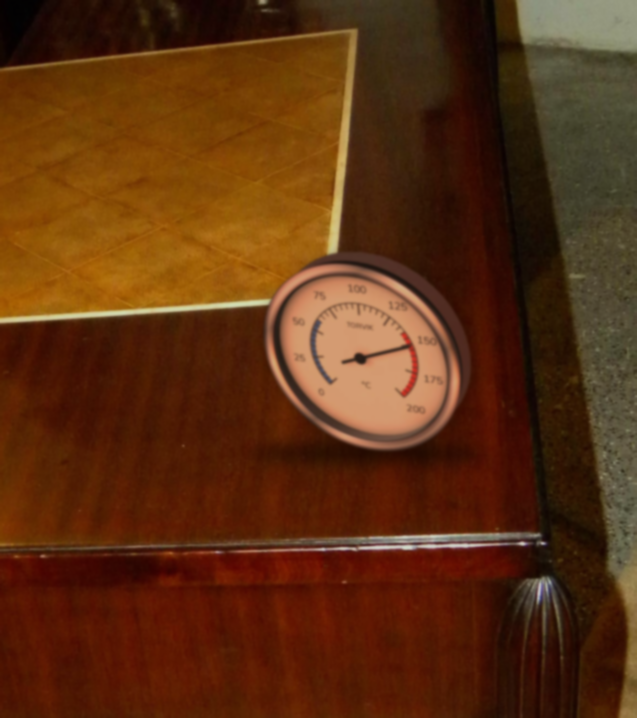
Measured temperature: 150 °C
